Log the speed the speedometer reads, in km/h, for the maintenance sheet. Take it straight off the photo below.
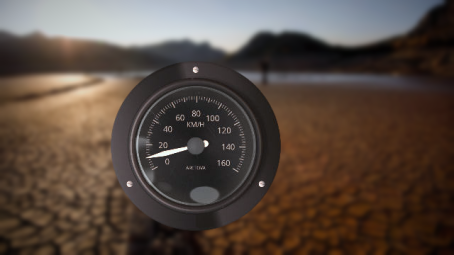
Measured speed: 10 km/h
